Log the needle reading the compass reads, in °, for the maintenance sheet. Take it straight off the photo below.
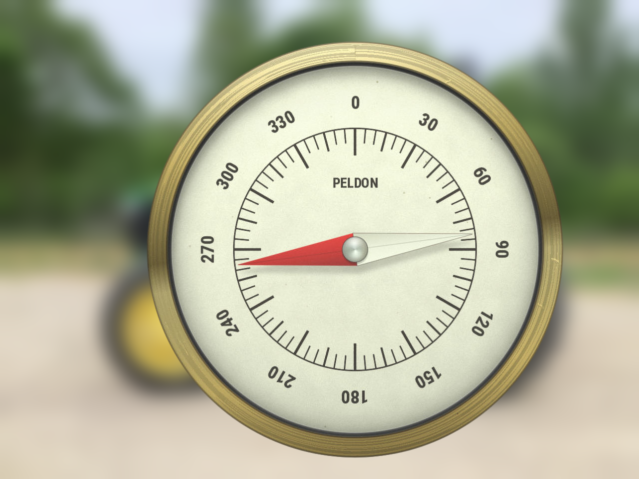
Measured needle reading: 262.5 °
